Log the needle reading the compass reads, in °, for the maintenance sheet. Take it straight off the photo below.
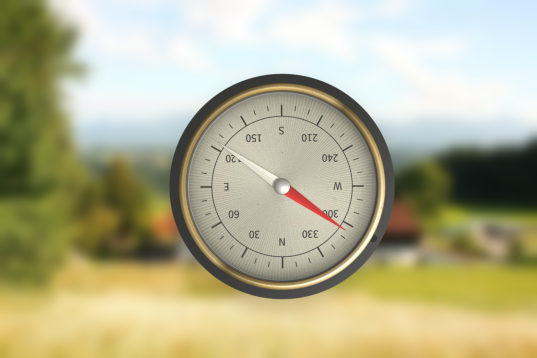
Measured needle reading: 305 °
